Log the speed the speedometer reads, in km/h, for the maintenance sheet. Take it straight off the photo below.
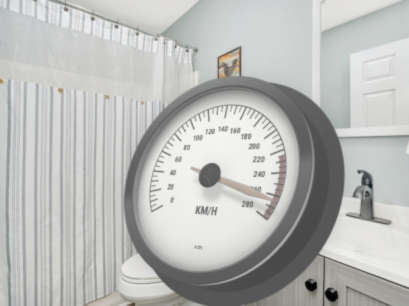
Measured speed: 265 km/h
